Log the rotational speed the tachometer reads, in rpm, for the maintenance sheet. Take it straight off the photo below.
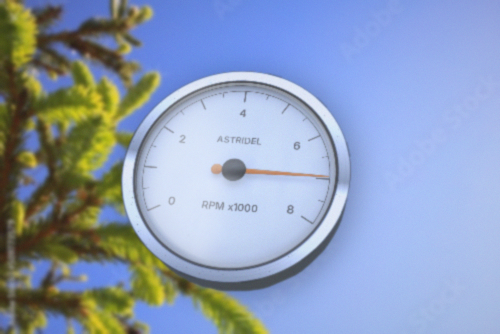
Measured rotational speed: 7000 rpm
